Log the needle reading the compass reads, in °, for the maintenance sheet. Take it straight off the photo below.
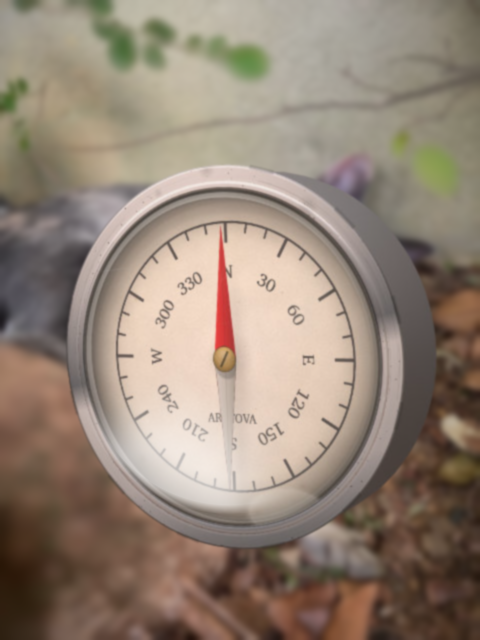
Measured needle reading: 0 °
